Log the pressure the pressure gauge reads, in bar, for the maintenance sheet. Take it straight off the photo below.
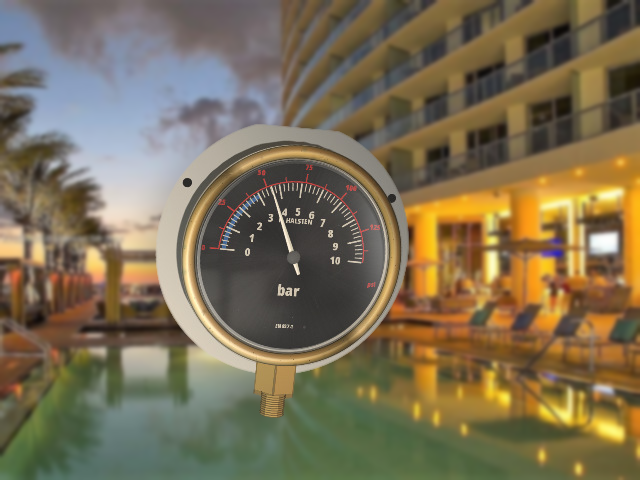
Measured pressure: 3.6 bar
